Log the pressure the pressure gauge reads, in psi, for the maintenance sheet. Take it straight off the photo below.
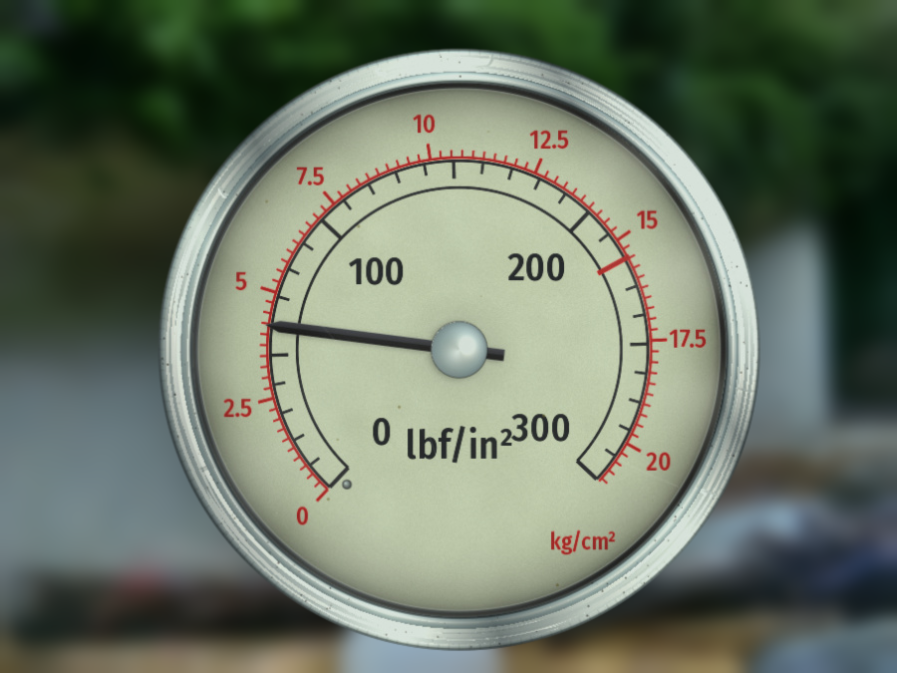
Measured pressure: 60 psi
